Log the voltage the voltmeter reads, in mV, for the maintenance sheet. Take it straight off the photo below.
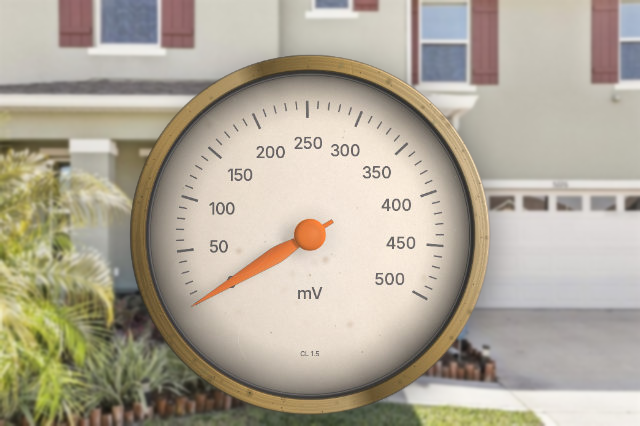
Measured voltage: 0 mV
